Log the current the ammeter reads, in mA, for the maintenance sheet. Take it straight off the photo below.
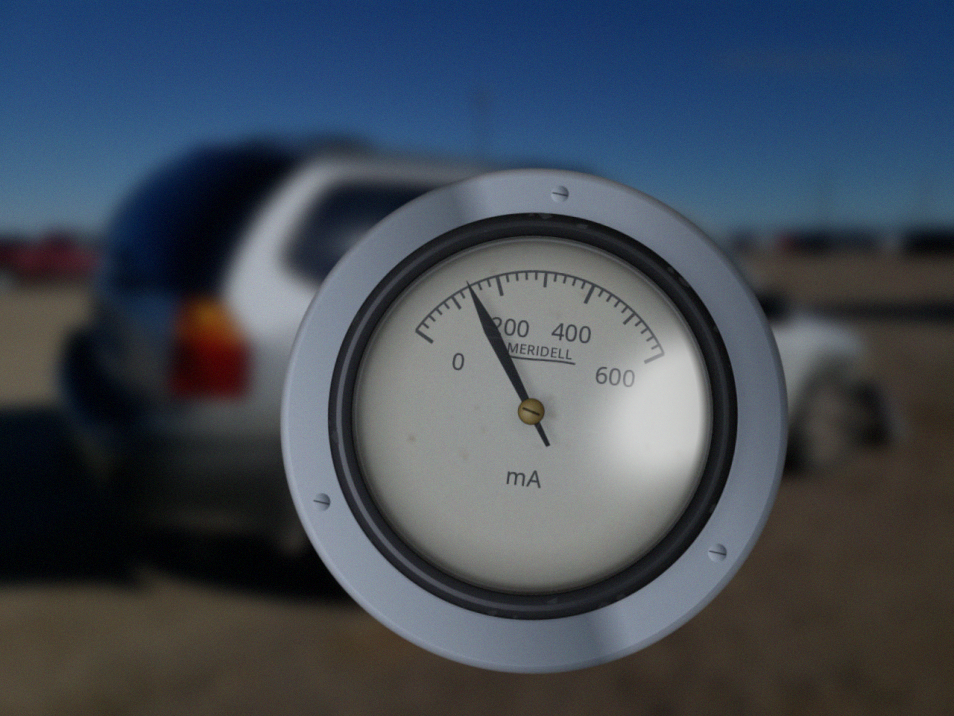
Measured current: 140 mA
